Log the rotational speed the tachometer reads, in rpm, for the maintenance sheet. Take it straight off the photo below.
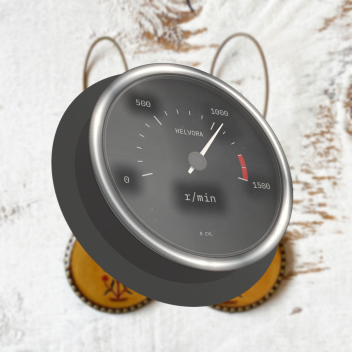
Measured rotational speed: 1050 rpm
